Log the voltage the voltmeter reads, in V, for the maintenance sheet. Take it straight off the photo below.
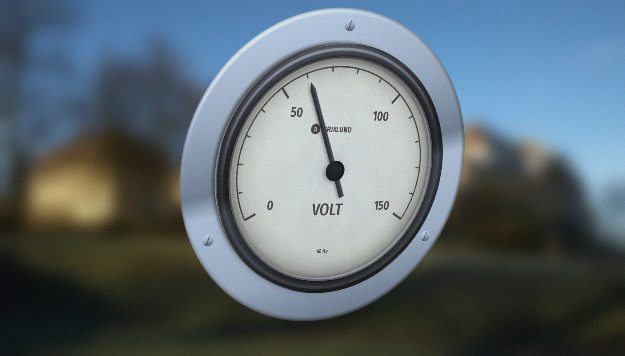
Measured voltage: 60 V
